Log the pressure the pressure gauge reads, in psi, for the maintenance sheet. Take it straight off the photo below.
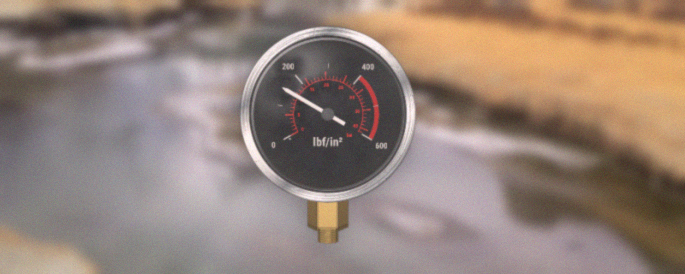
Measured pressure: 150 psi
